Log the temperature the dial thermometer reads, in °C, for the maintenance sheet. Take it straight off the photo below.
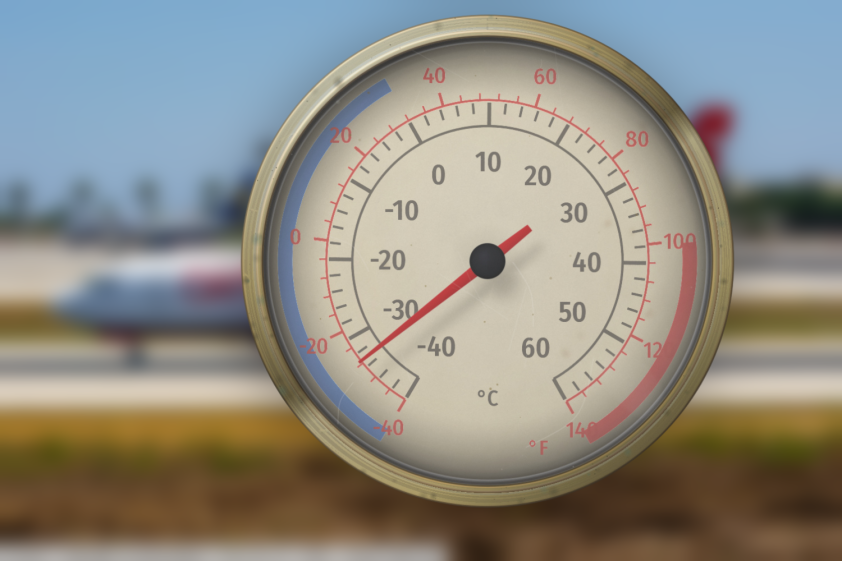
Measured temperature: -33 °C
